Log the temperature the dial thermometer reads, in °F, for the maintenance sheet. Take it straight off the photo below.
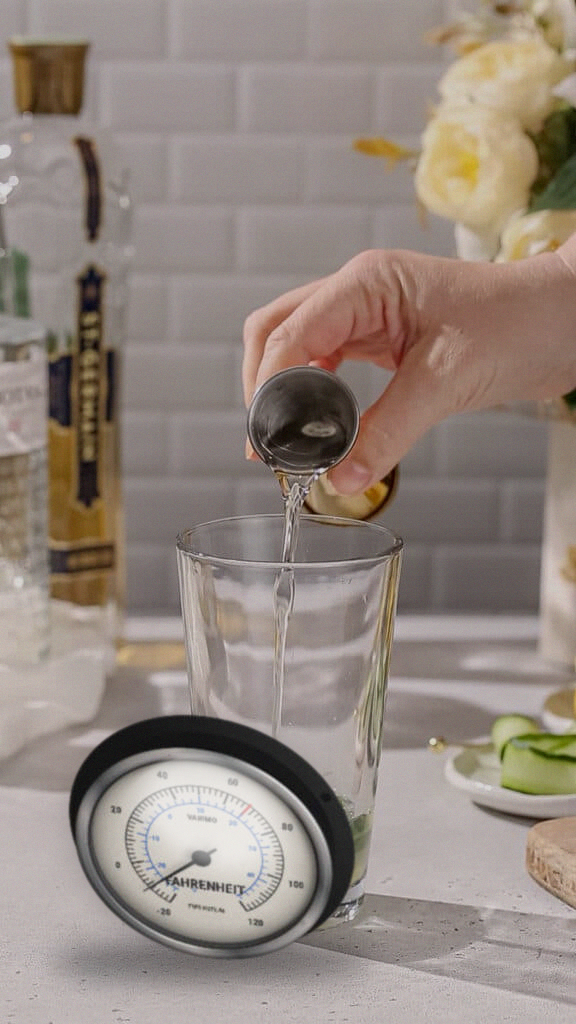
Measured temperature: -10 °F
